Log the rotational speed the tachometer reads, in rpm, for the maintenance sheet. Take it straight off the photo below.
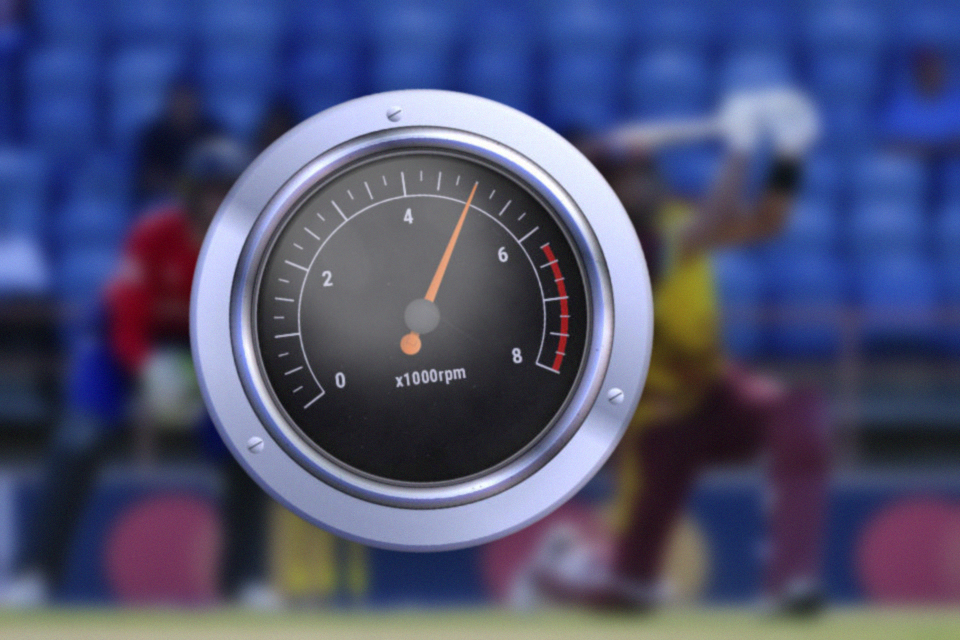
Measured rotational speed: 5000 rpm
